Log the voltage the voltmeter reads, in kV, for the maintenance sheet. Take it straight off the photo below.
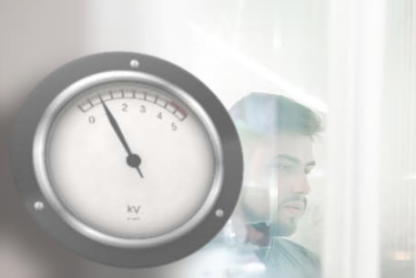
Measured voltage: 1 kV
